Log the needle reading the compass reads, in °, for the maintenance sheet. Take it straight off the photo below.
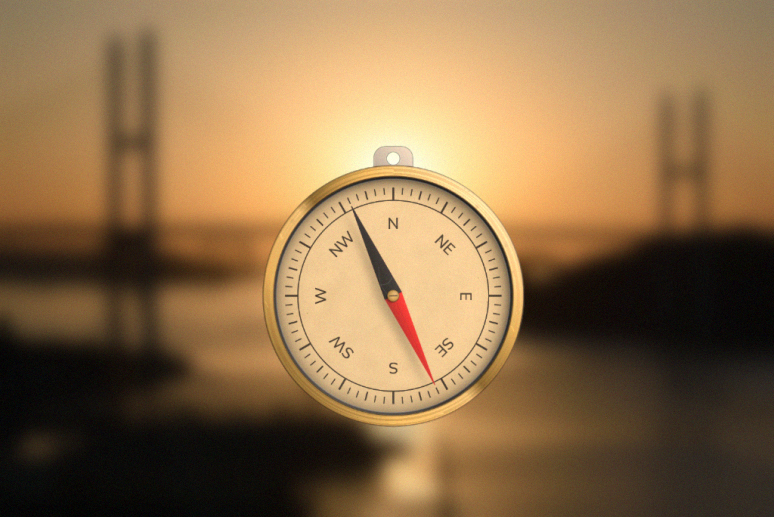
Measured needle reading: 155 °
